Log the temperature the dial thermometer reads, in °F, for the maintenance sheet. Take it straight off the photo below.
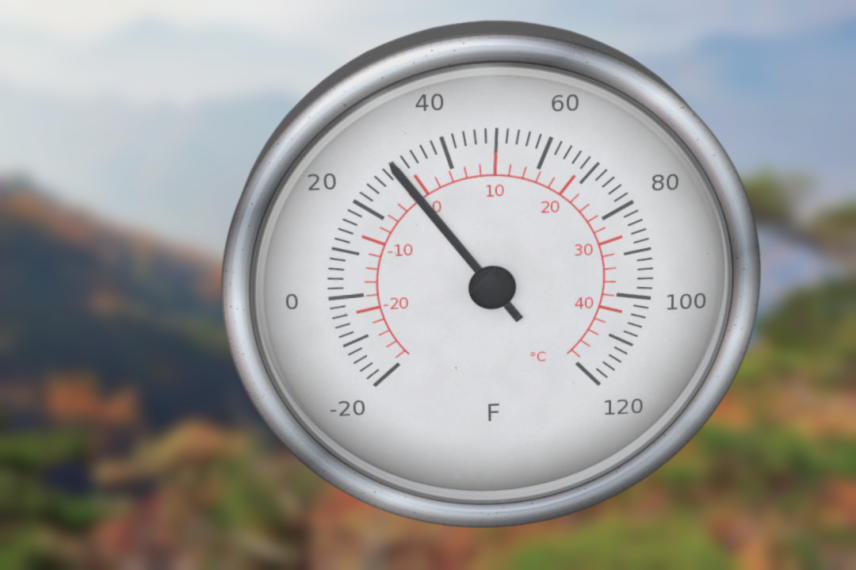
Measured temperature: 30 °F
